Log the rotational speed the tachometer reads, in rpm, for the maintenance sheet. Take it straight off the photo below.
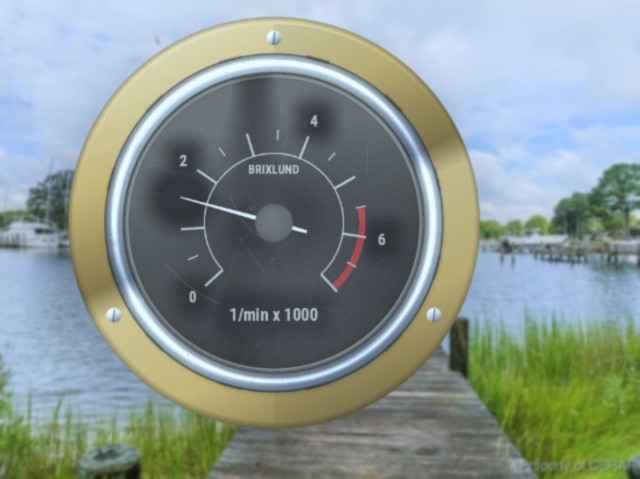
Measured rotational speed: 1500 rpm
